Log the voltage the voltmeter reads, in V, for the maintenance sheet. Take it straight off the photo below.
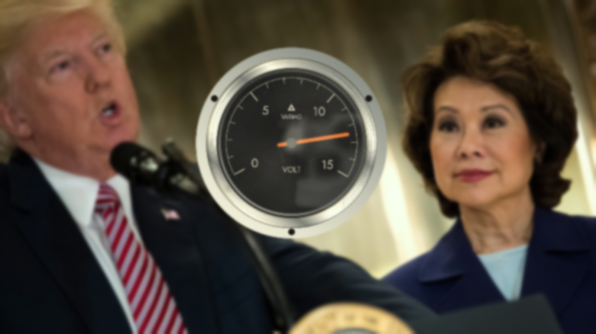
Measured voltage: 12.5 V
